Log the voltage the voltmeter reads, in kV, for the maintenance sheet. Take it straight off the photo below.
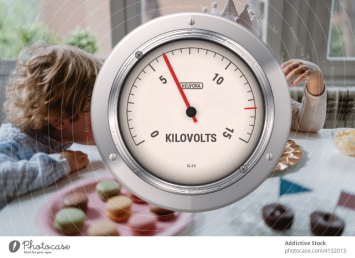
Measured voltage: 6 kV
